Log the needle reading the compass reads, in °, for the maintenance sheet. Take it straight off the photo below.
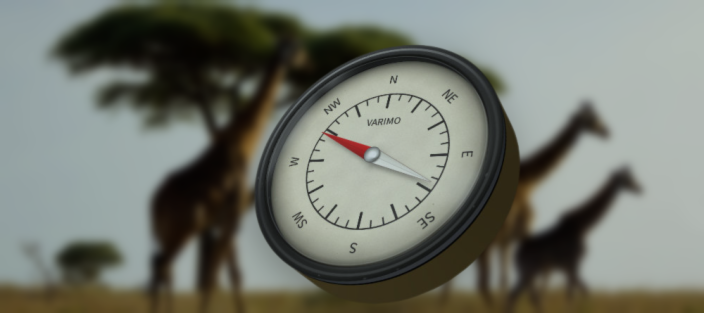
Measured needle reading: 295 °
